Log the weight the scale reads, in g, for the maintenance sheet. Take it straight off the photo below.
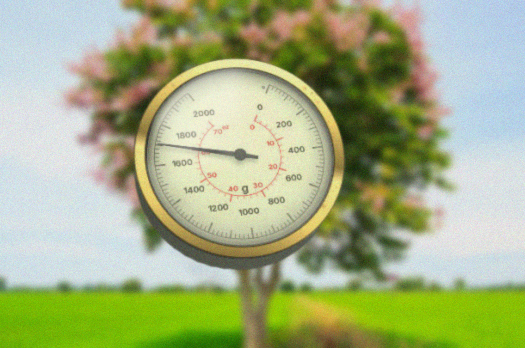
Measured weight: 1700 g
